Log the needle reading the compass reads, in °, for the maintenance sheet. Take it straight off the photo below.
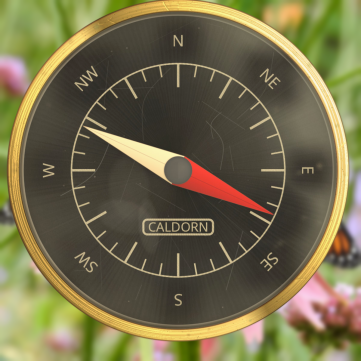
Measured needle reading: 115 °
